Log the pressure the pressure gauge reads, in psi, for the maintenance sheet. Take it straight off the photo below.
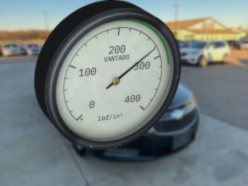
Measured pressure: 280 psi
